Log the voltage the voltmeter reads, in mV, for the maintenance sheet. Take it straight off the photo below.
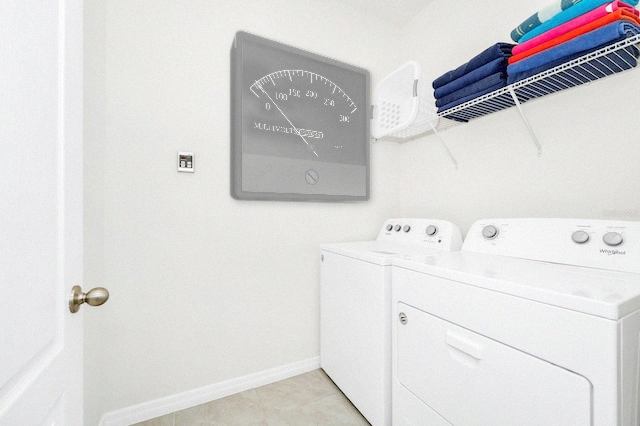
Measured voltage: 50 mV
